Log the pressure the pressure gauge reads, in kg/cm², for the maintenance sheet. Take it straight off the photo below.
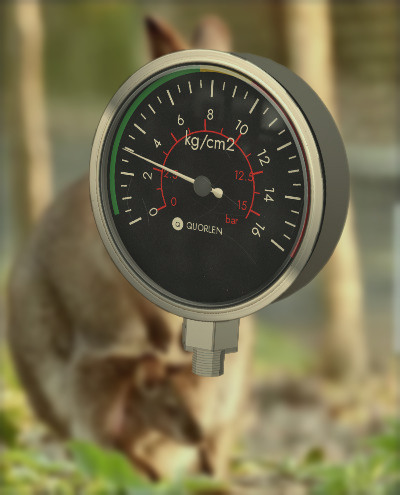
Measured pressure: 3 kg/cm²
